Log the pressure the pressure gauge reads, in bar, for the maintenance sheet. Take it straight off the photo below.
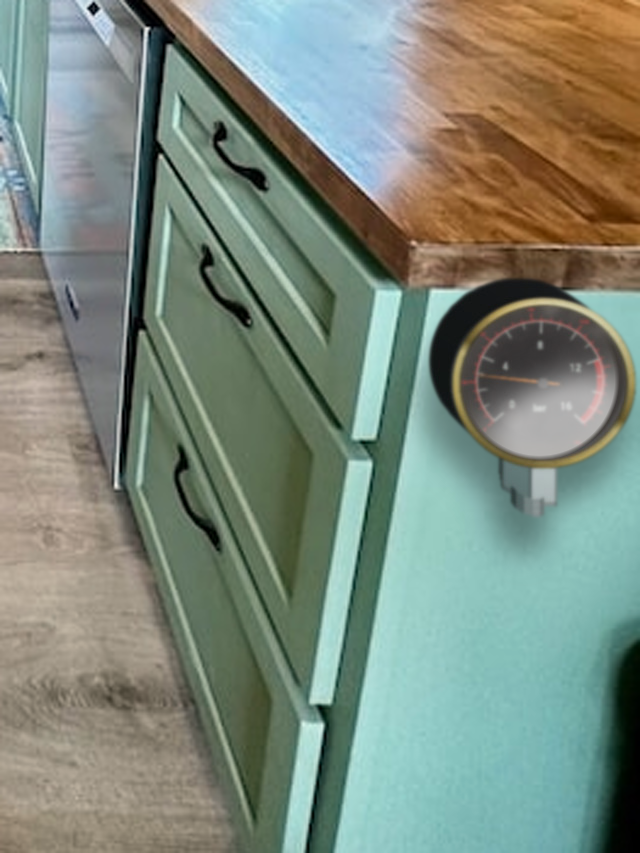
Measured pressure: 3 bar
